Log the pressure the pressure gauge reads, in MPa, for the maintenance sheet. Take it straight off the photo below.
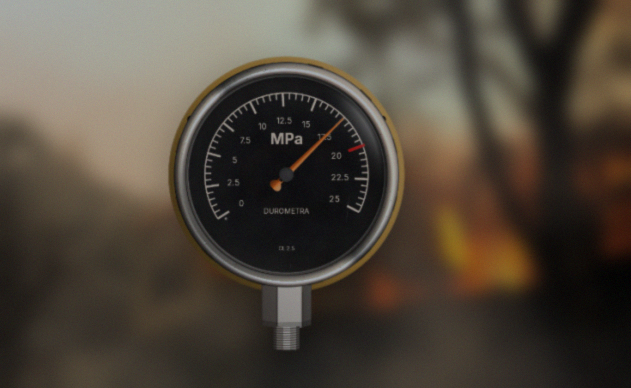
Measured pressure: 17.5 MPa
